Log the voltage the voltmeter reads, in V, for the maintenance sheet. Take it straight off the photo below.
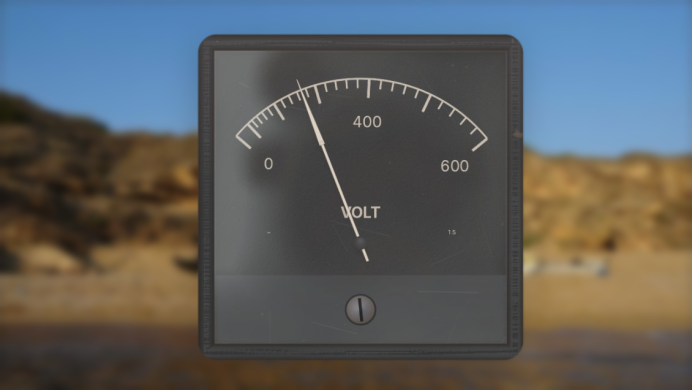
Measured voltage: 270 V
